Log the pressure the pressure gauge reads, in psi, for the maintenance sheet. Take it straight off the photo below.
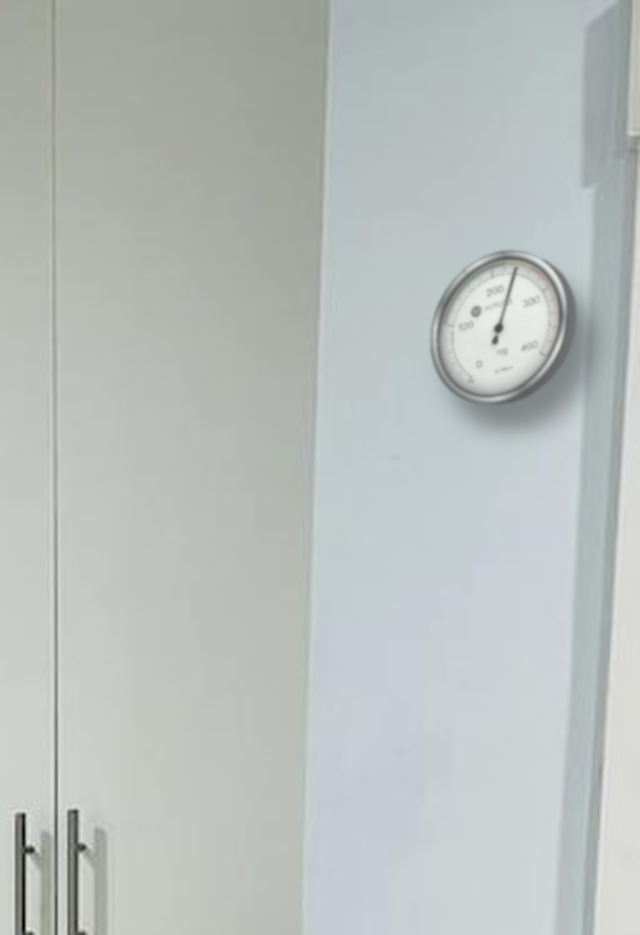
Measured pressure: 240 psi
